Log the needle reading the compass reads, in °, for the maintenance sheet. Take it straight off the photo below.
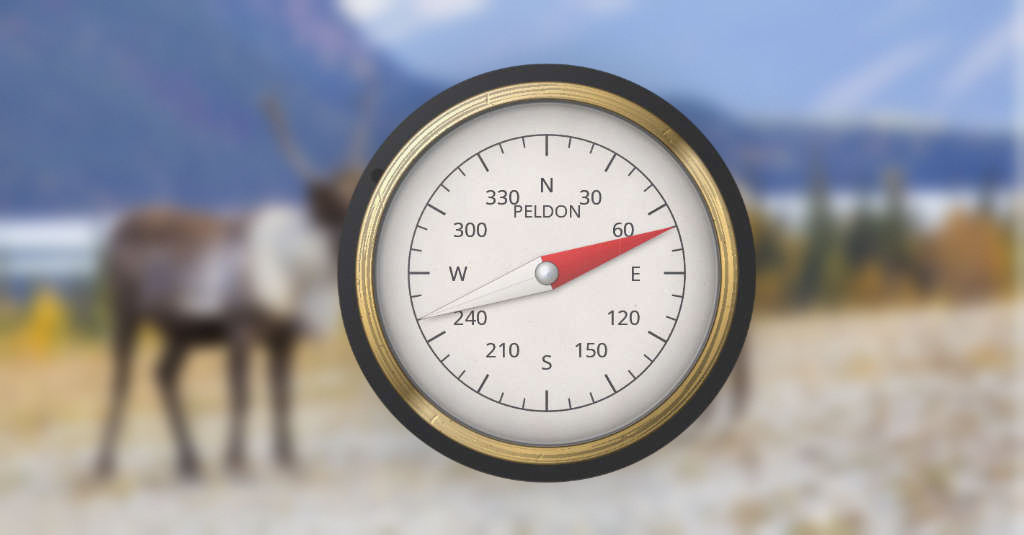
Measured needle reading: 70 °
